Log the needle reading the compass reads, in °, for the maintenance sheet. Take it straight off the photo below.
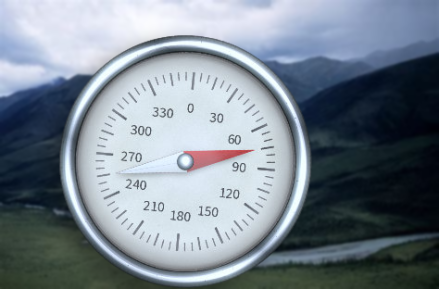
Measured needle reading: 75 °
